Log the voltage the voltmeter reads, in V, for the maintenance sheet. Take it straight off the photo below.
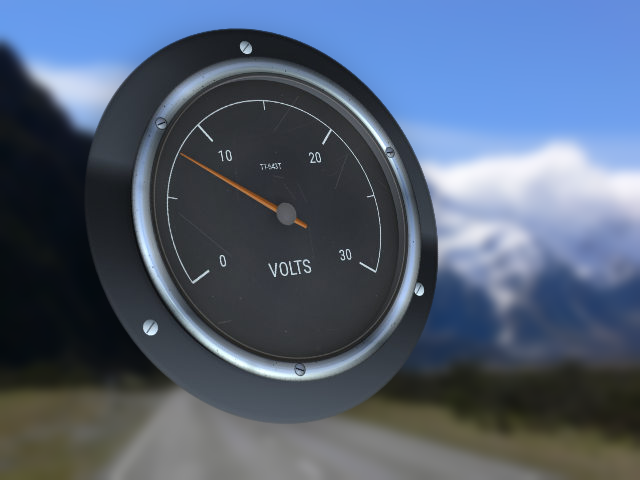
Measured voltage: 7.5 V
